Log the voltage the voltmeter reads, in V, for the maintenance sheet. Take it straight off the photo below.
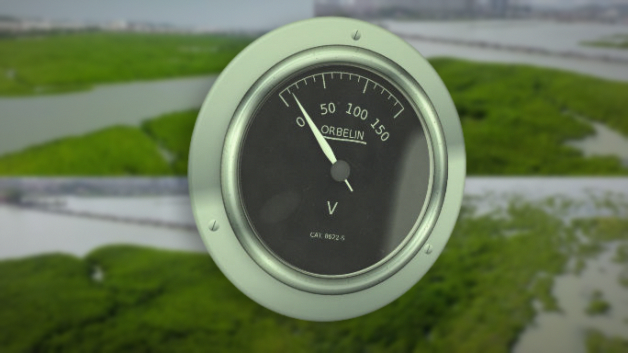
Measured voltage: 10 V
